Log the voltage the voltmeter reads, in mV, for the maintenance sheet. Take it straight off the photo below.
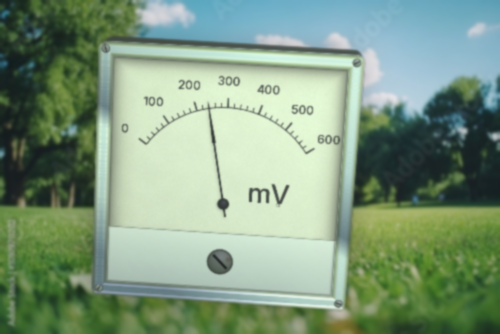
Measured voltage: 240 mV
